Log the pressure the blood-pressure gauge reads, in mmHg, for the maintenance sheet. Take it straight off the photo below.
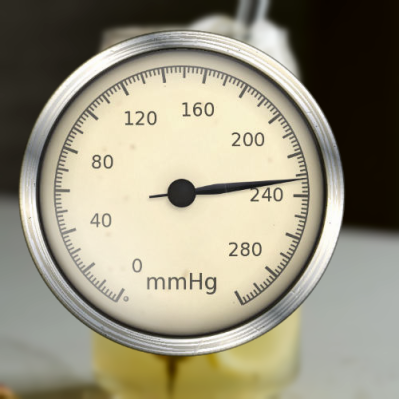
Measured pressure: 232 mmHg
